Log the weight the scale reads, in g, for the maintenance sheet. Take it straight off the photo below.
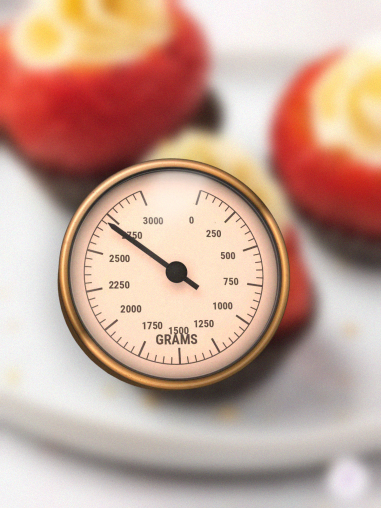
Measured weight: 2700 g
